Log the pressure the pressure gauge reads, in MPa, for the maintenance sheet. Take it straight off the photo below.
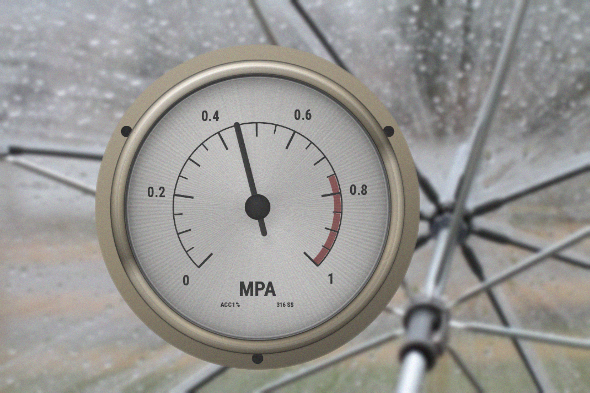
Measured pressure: 0.45 MPa
